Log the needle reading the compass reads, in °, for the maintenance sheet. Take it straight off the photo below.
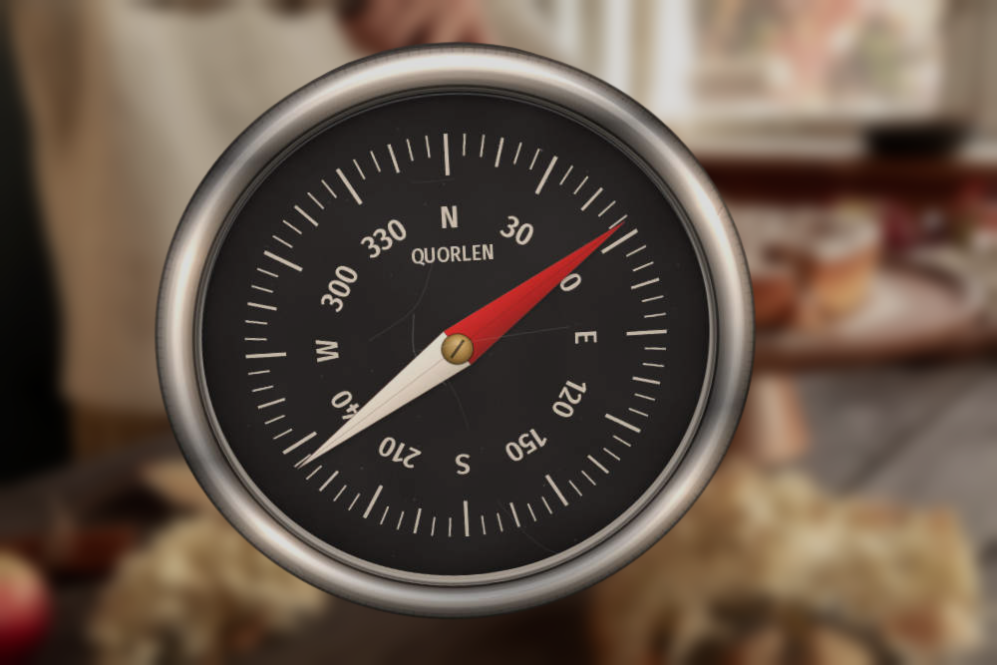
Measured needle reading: 55 °
